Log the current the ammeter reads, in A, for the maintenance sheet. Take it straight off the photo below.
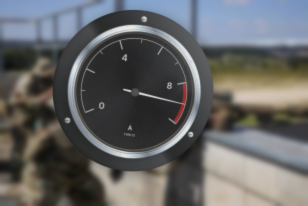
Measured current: 9 A
